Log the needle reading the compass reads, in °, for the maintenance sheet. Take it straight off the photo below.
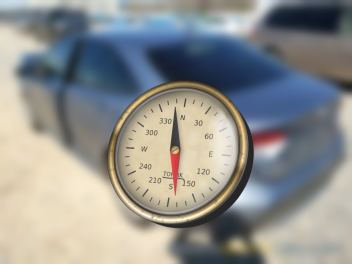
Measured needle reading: 170 °
